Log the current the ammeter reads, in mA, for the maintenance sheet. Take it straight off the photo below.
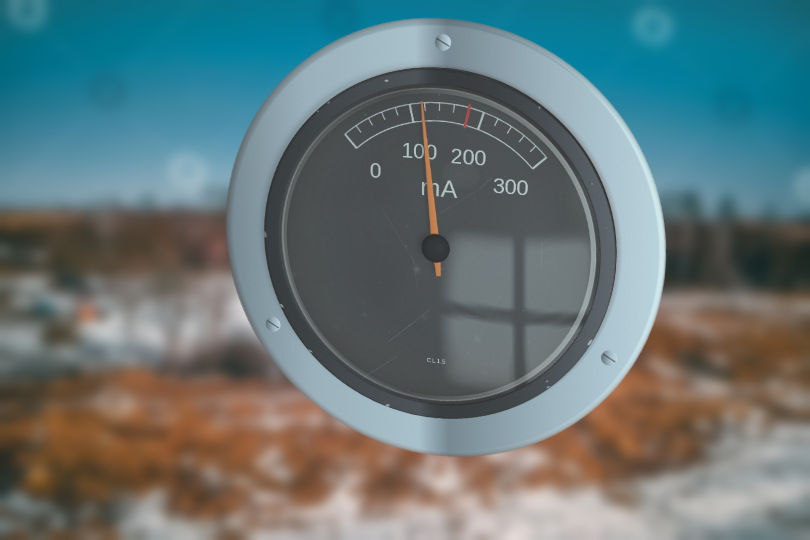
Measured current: 120 mA
